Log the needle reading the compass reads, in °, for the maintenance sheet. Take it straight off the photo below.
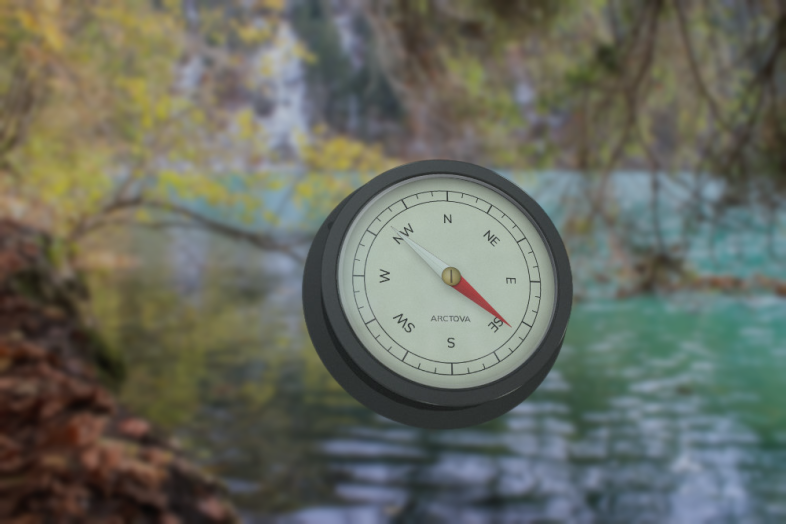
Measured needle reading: 130 °
